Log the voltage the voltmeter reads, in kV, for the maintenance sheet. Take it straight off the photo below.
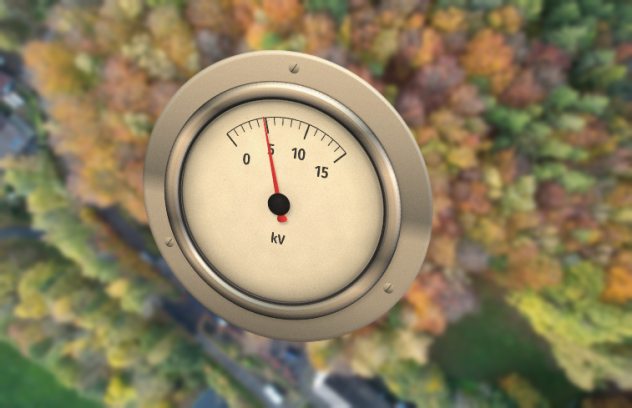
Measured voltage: 5 kV
